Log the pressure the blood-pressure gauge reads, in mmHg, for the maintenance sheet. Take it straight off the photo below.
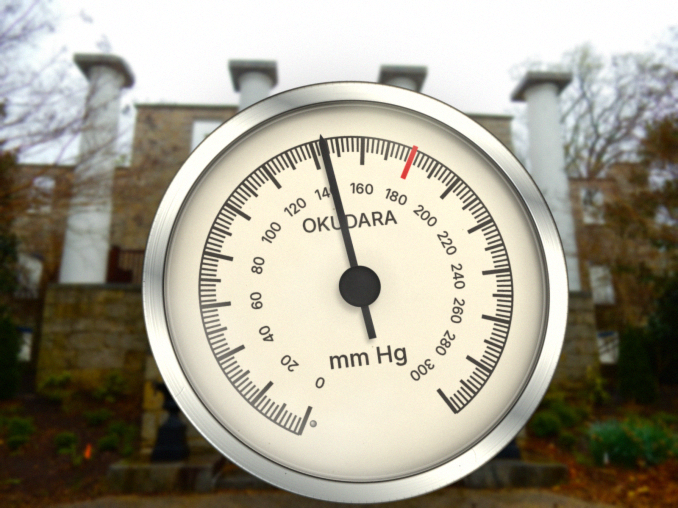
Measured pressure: 144 mmHg
